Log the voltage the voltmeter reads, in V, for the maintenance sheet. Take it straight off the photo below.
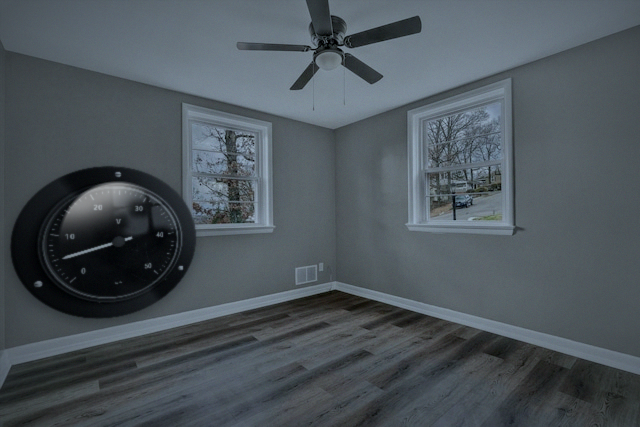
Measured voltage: 5 V
